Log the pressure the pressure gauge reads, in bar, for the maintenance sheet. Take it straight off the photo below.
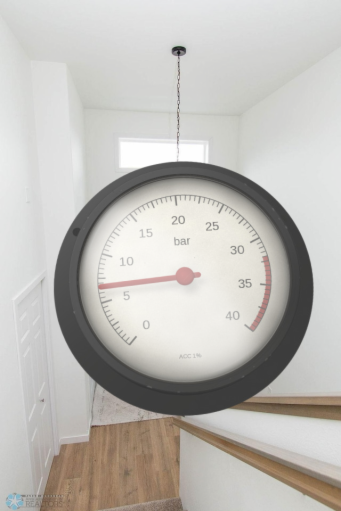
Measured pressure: 6.5 bar
